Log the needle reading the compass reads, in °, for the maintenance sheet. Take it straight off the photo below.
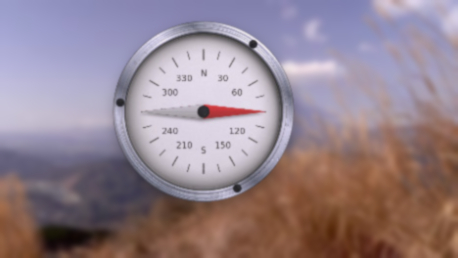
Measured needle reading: 90 °
